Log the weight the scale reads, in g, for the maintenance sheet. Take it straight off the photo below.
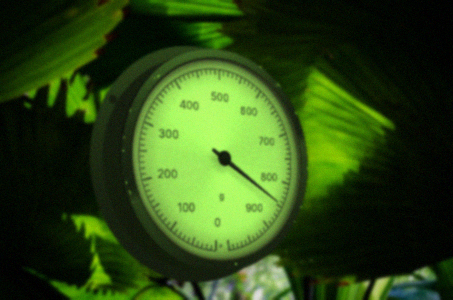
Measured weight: 850 g
